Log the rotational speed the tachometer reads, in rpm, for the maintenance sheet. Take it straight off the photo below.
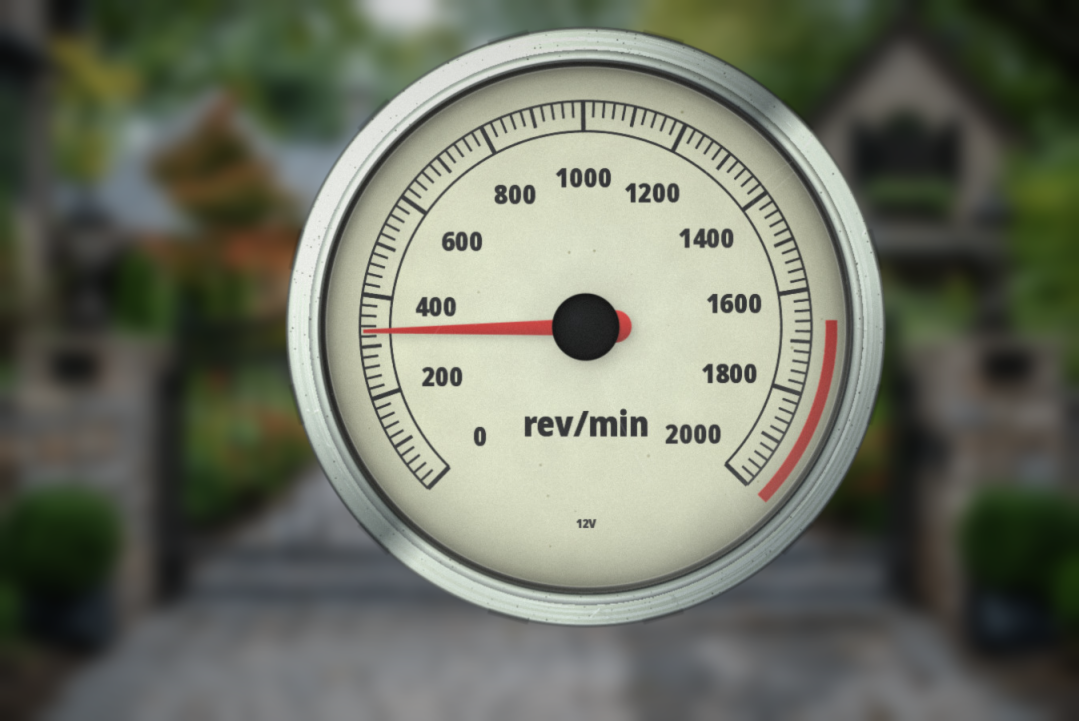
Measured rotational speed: 330 rpm
